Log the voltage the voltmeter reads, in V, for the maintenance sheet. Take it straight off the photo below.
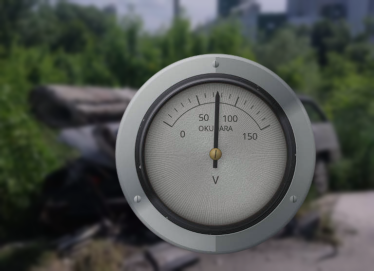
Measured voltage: 75 V
